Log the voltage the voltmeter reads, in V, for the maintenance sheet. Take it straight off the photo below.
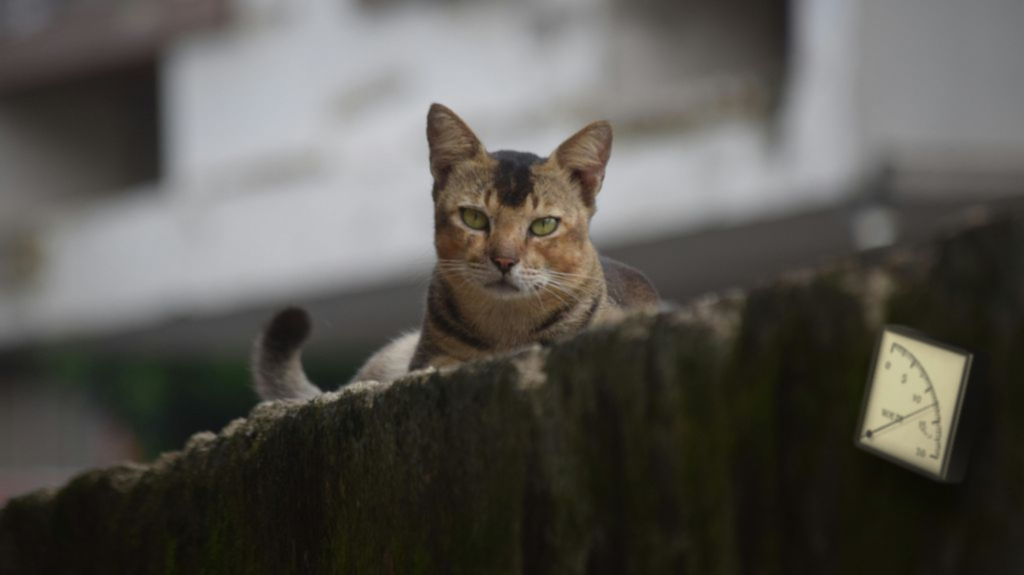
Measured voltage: 12.5 V
